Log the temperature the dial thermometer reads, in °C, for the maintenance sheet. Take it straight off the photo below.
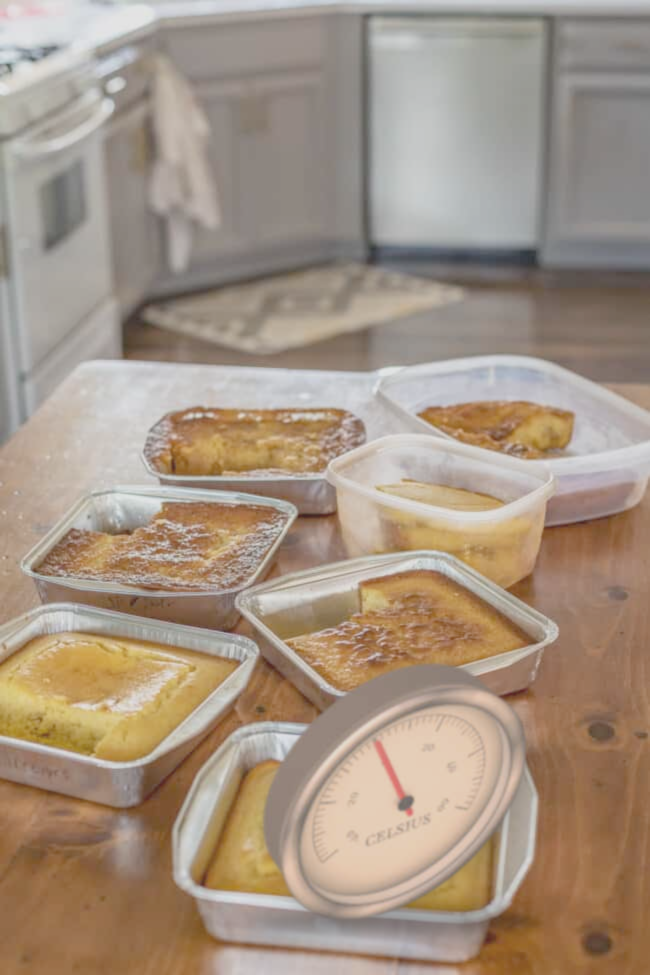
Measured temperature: 0 °C
